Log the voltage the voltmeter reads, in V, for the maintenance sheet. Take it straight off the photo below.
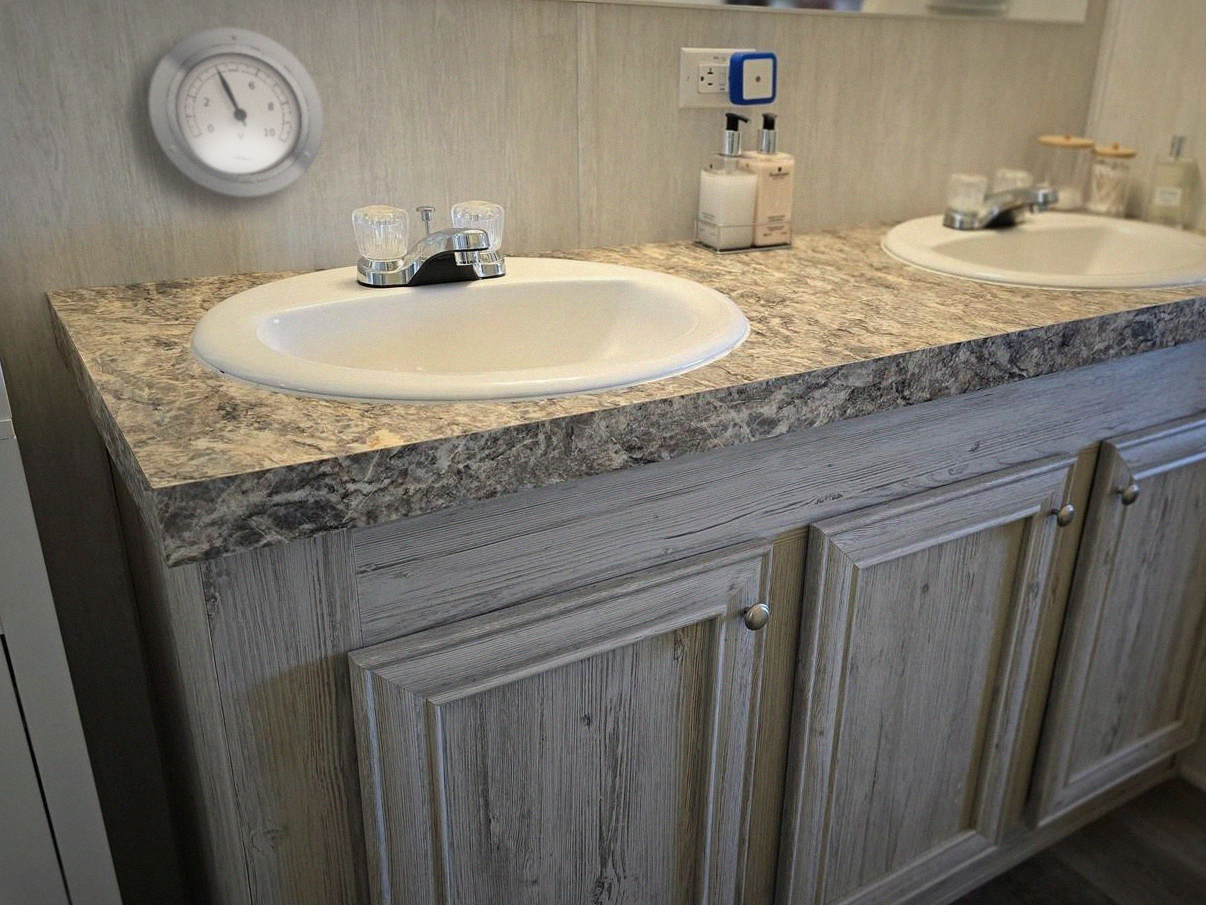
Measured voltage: 4 V
